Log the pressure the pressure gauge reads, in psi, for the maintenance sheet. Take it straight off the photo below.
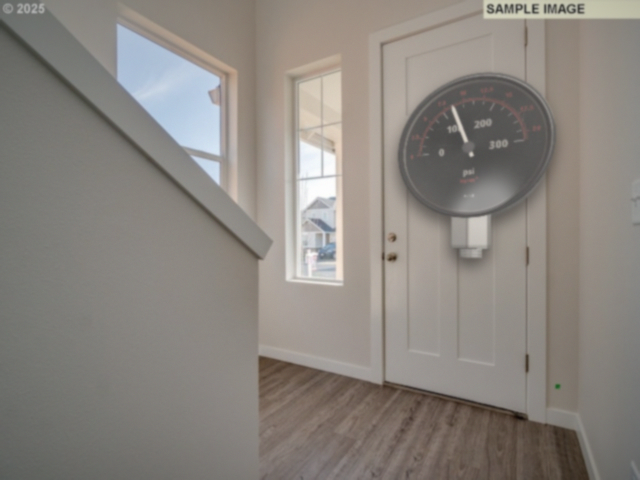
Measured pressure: 120 psi
